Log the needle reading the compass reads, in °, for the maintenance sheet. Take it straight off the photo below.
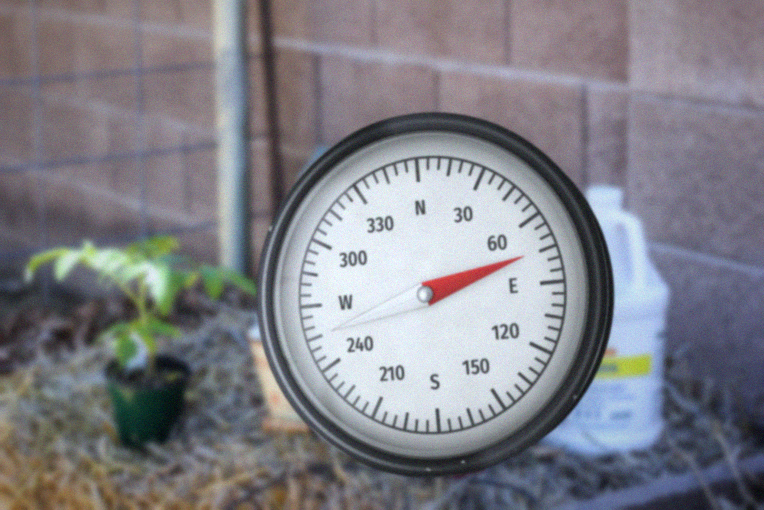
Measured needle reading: 75 °
